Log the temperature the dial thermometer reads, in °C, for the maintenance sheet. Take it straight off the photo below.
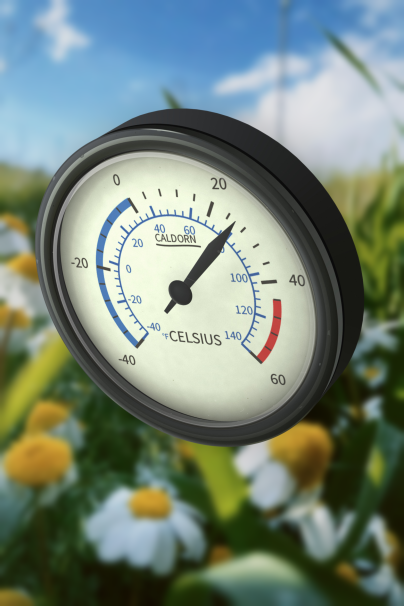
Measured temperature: 26 °C
